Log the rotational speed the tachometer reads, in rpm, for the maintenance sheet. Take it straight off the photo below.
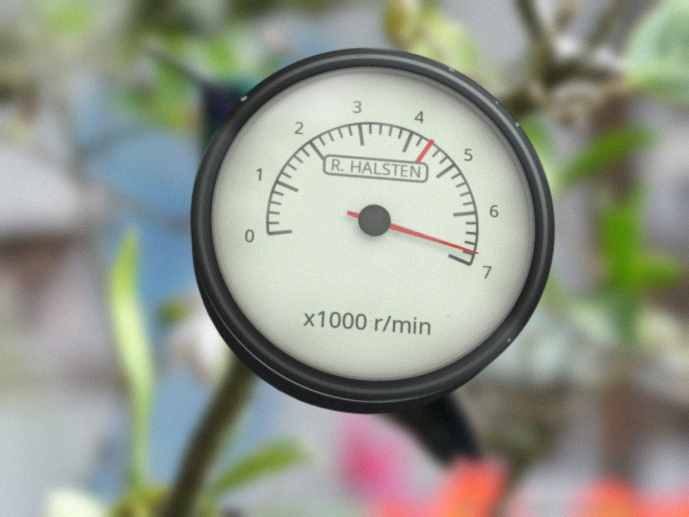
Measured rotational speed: 6800 rpm
